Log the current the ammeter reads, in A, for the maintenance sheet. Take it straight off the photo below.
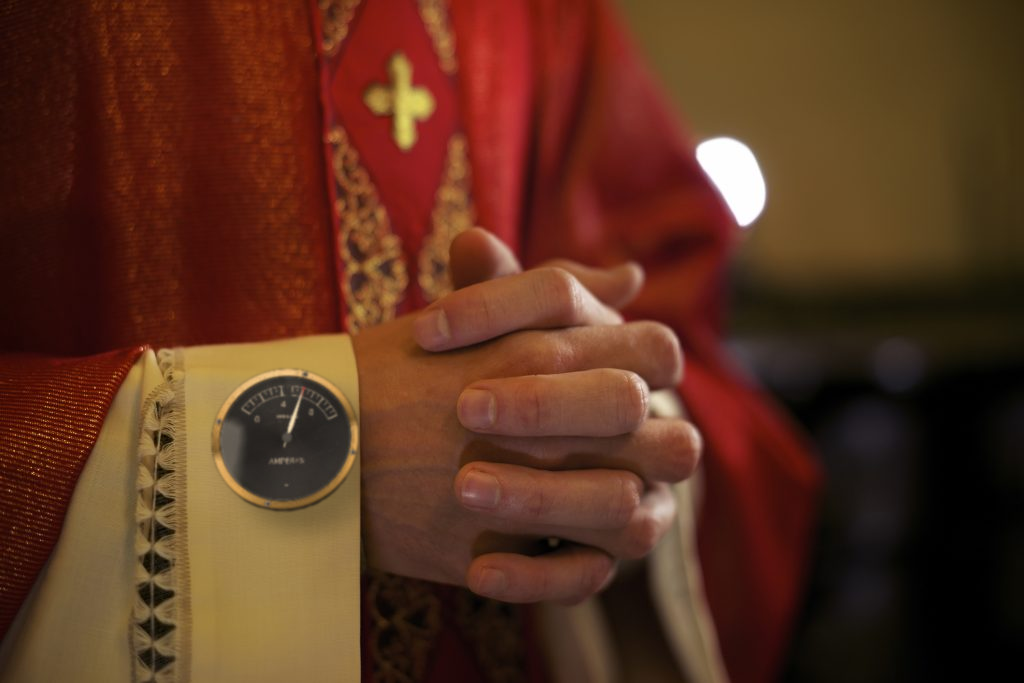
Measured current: 6 A
